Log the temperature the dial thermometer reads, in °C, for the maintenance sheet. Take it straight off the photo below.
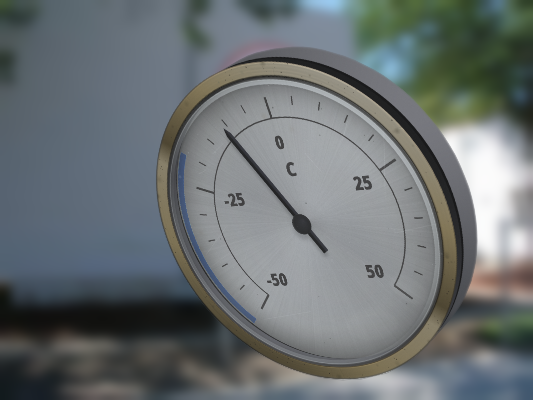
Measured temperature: -10 °C
